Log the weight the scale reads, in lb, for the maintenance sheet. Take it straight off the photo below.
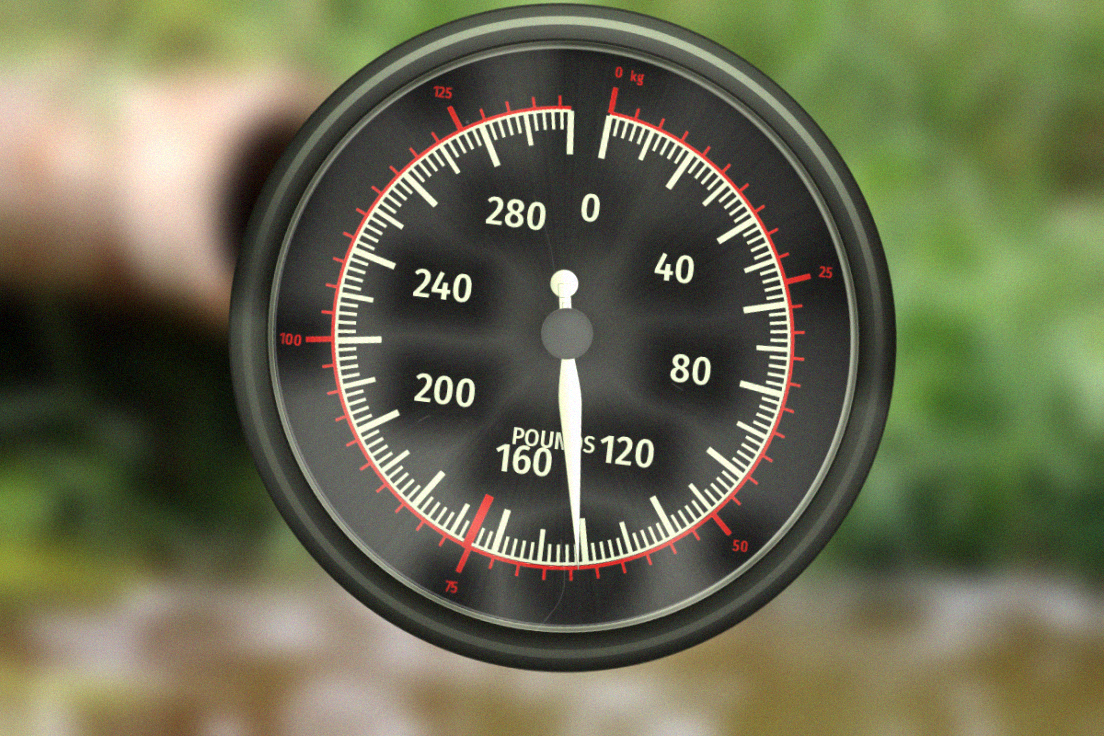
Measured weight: 142 lb
